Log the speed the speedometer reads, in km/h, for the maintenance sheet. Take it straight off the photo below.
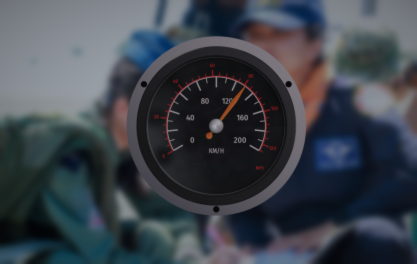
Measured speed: 130 km/h
